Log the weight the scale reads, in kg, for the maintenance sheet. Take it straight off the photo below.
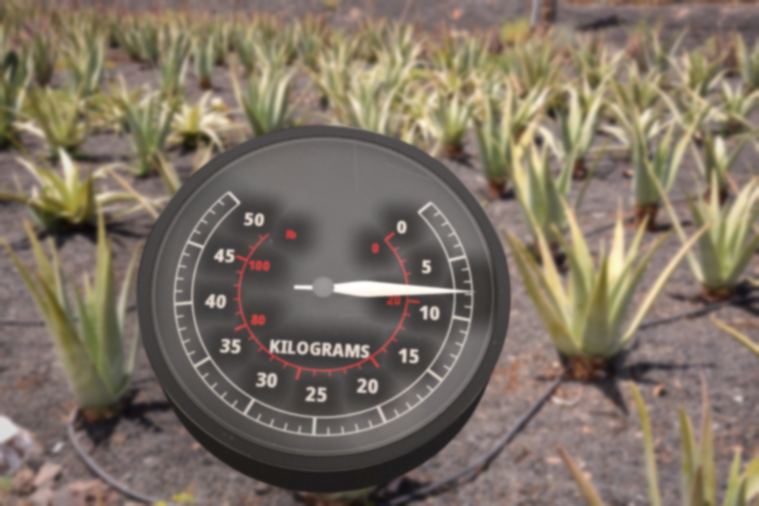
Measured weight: 8 kg
